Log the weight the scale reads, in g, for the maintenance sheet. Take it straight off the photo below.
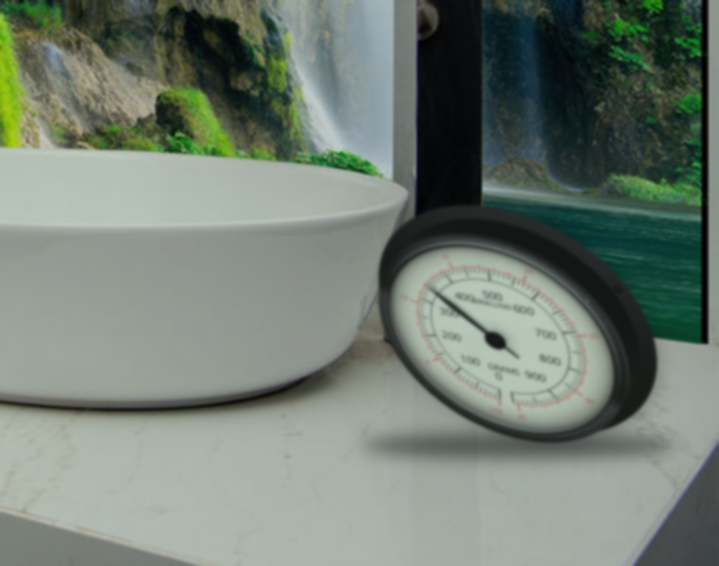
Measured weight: 350 g
